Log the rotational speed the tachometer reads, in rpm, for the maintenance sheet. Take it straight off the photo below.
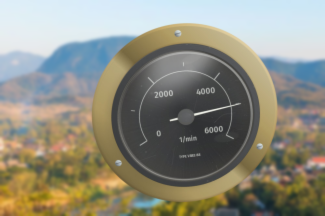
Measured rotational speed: 5000 rpm
